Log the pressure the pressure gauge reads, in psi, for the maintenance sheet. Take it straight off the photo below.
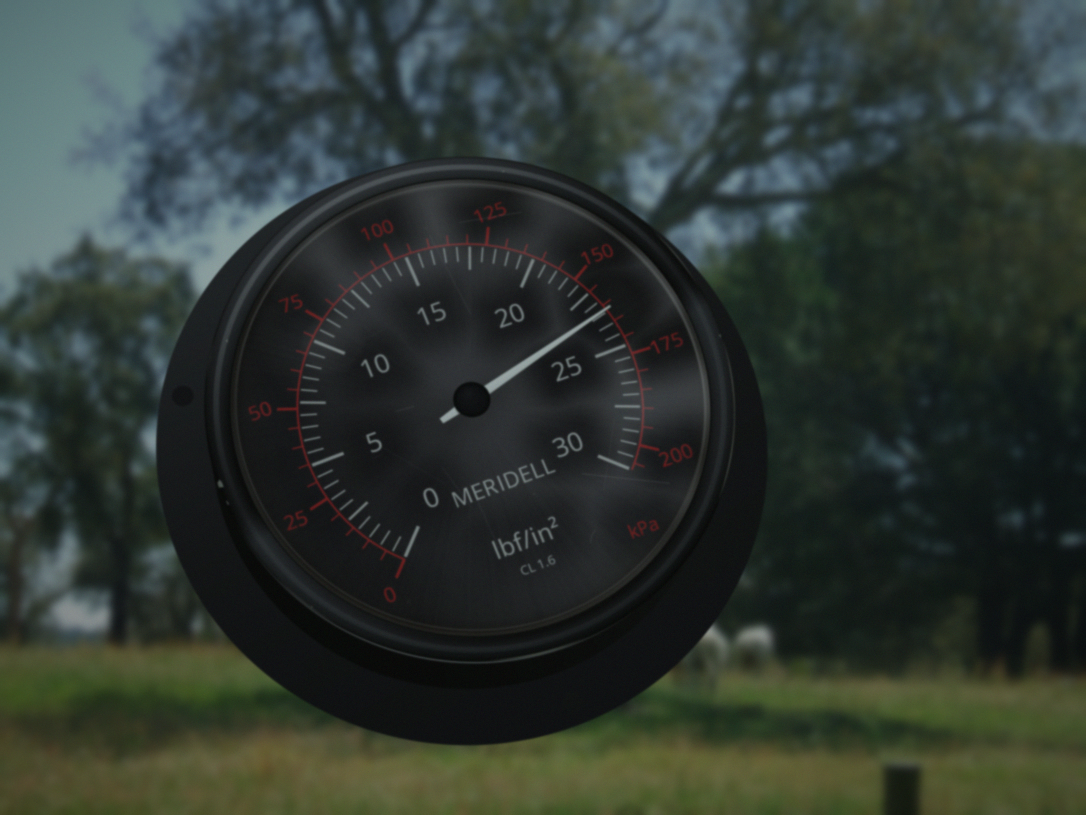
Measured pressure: 23.5 psi
